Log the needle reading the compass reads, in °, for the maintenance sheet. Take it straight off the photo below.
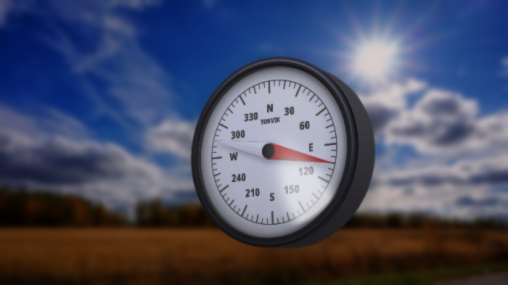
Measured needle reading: 105 °
